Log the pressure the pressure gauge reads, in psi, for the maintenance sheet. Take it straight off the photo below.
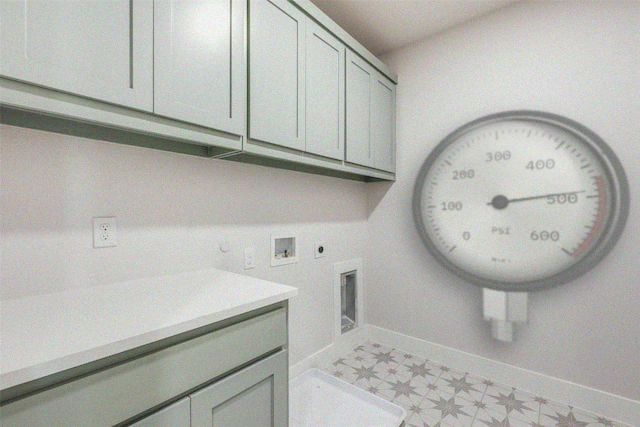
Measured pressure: 490 psi
